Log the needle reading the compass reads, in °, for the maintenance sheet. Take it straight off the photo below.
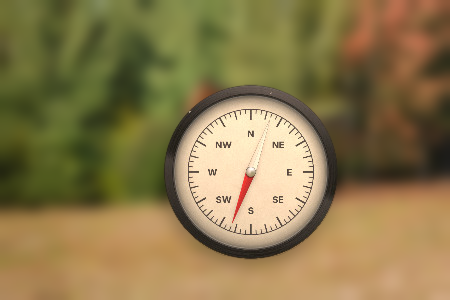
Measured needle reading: 200 °
